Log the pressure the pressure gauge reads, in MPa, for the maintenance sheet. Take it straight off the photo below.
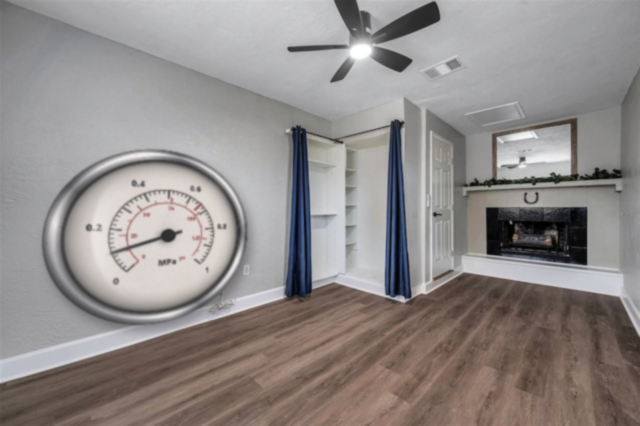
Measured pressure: 0.1 MPa
